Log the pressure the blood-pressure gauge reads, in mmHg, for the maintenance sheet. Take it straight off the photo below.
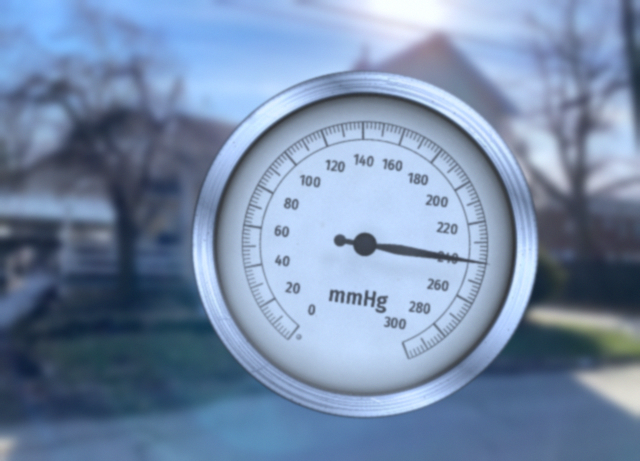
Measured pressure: 240 mmHg
